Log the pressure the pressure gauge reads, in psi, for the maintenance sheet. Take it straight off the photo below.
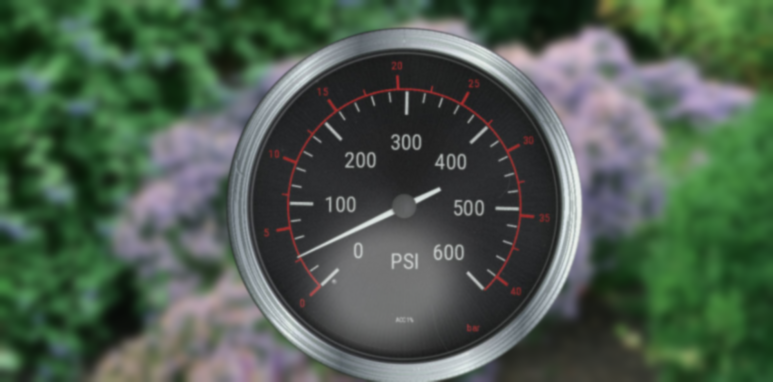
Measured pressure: 40 psi
